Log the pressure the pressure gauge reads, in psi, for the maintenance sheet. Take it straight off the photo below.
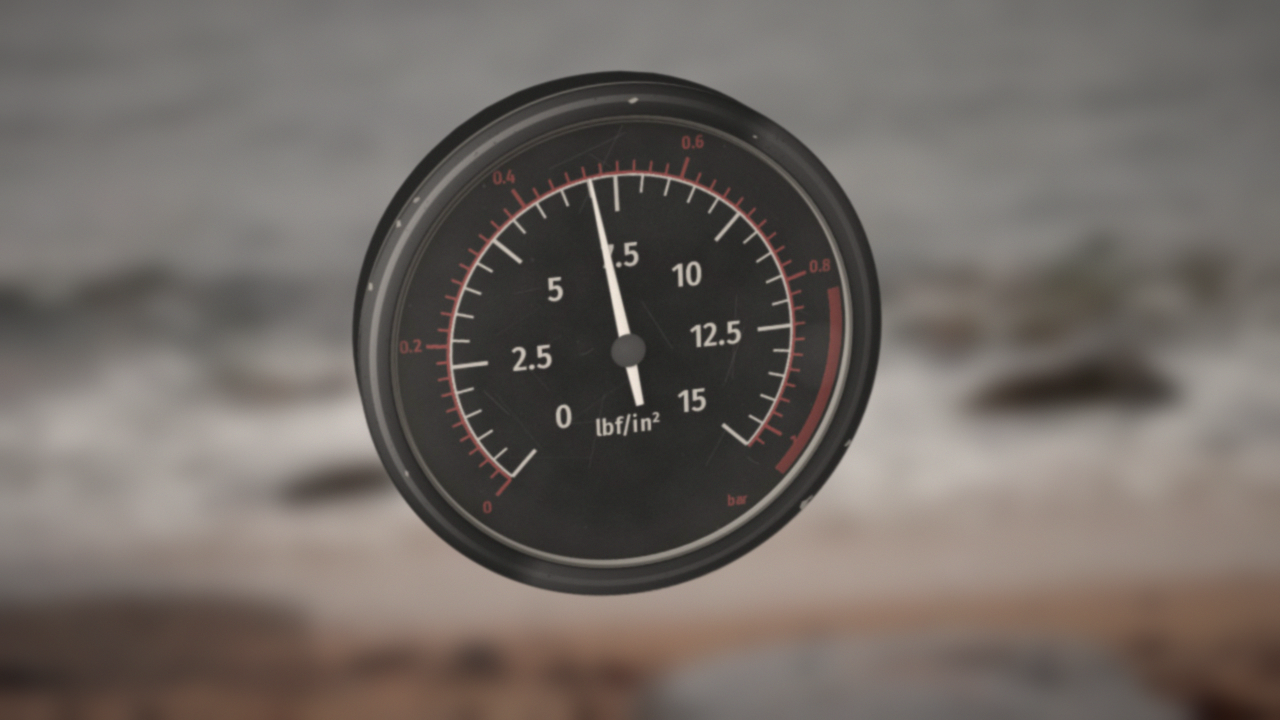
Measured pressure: 7 psi
